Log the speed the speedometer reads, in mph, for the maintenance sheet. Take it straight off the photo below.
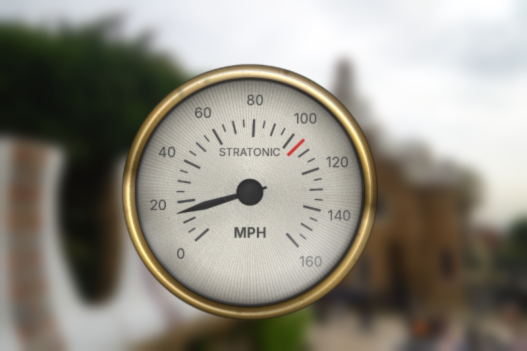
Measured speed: 15 mph
